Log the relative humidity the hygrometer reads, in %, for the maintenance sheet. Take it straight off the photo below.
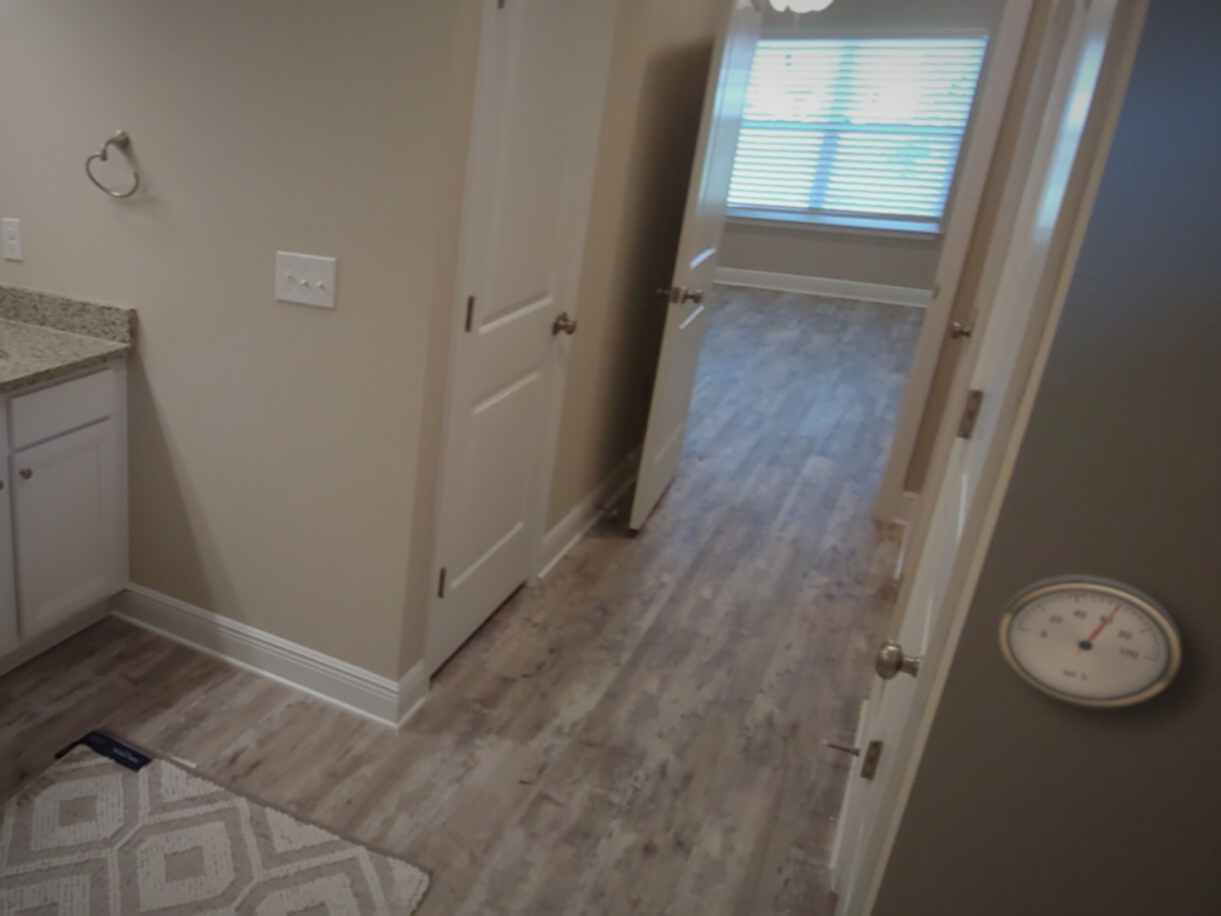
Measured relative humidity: 60 %
